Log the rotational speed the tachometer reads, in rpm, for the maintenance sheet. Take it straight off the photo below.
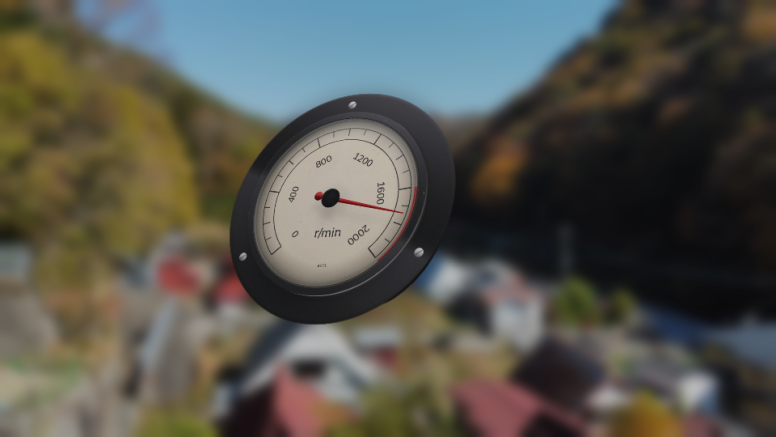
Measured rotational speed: 1750 rpm
